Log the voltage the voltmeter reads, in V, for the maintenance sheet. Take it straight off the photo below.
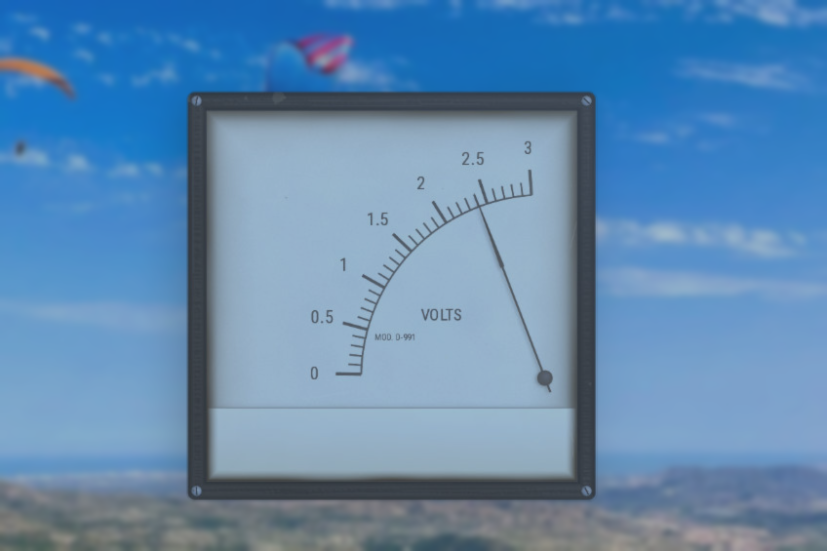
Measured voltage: 2.4 V
